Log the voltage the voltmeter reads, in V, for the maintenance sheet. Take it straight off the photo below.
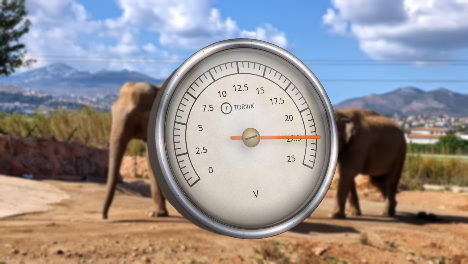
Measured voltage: 22.5 V
